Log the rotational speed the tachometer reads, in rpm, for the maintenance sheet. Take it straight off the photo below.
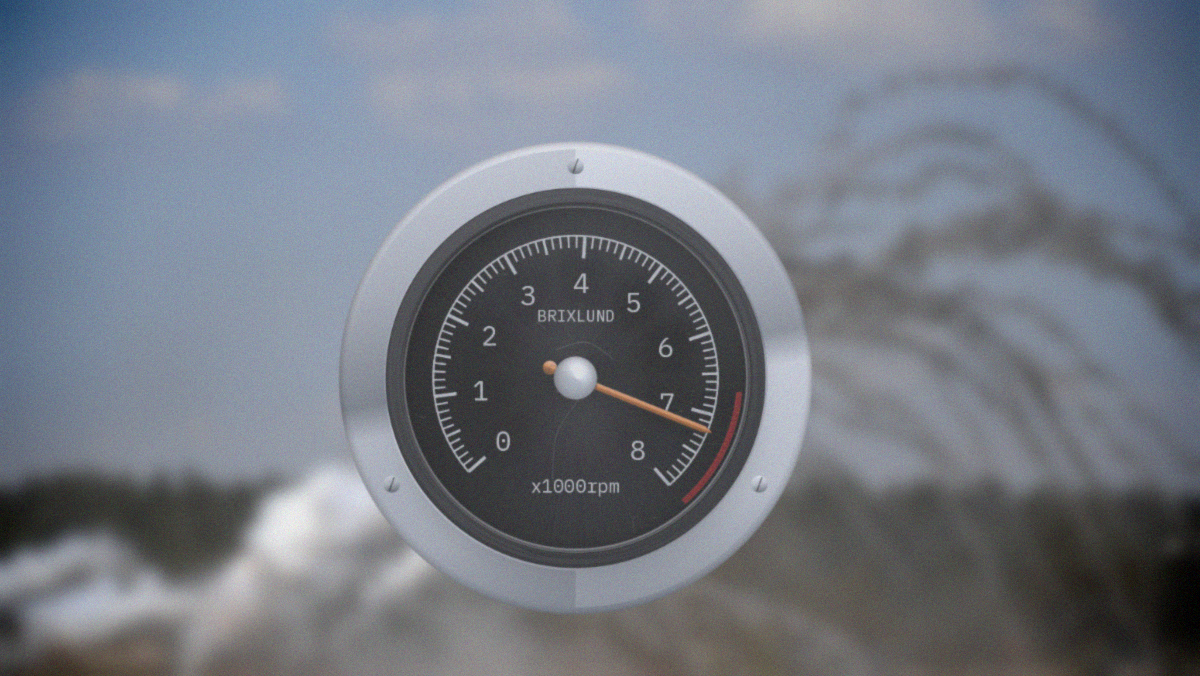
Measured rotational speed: 7200 rpm
